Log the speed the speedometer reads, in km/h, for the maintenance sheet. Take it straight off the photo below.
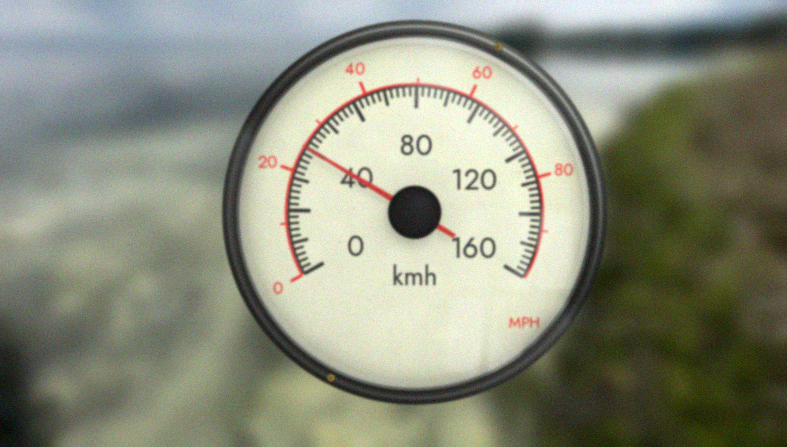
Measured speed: 40 km/h
